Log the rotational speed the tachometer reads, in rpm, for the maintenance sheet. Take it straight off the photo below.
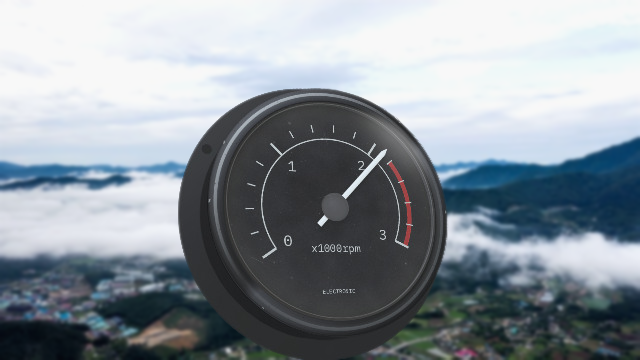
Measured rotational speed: 2100 rpm
